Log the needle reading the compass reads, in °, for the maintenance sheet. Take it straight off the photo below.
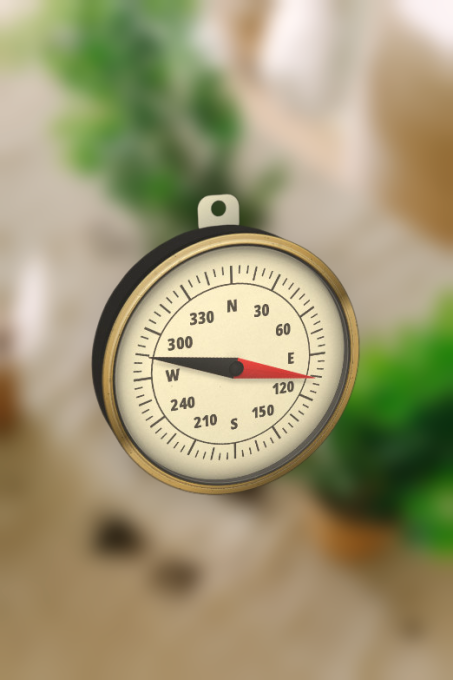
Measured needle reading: 105 °
